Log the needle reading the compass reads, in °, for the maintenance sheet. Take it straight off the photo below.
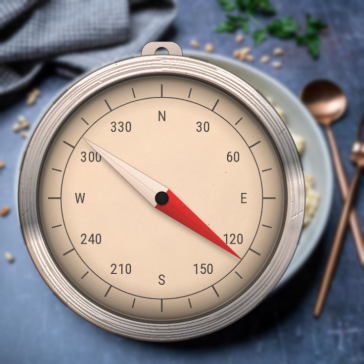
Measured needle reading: 127.5 °
